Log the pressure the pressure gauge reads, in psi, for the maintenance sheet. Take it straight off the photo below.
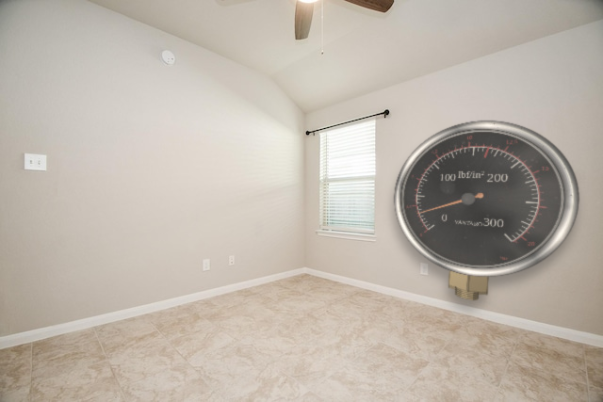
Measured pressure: 25 psi
